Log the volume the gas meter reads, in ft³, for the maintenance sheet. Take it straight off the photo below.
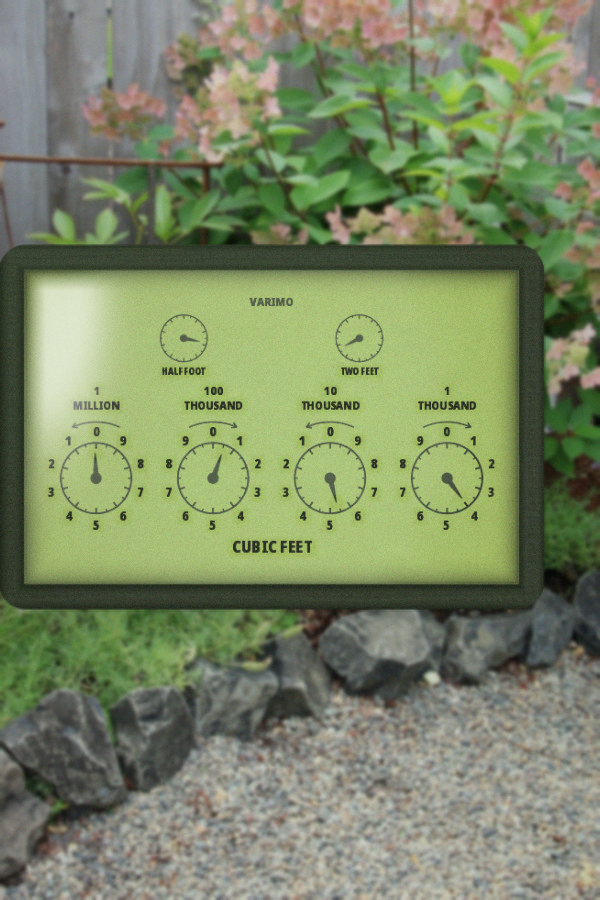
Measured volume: 5400 ft³
